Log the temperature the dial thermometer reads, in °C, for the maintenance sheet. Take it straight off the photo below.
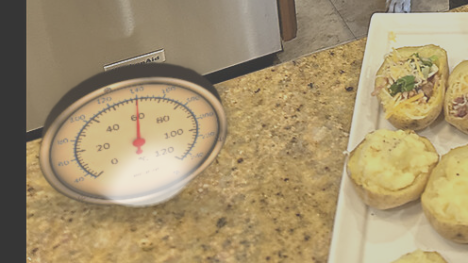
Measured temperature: 60 °C
